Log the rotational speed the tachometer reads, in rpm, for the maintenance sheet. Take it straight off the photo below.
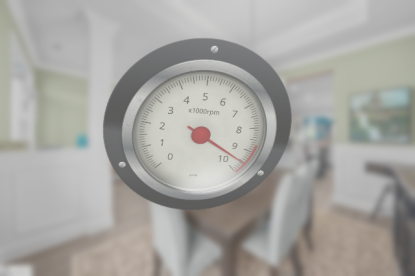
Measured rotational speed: 9500 rpm
